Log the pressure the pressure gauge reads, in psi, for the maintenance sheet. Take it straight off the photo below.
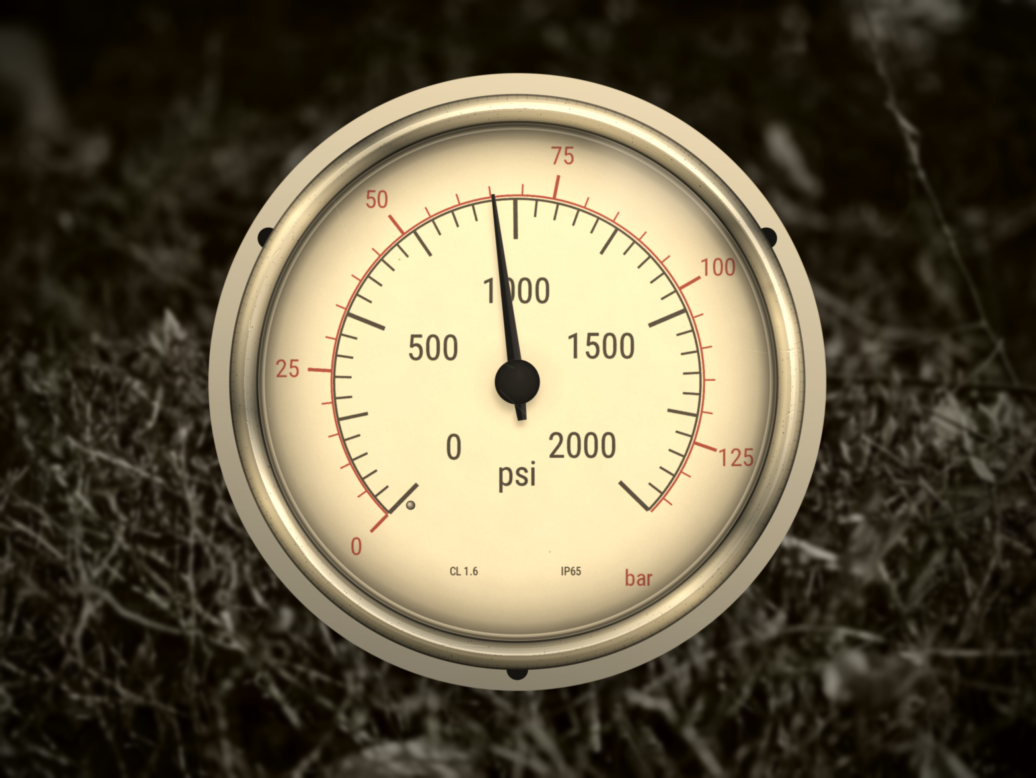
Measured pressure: 950 psi
